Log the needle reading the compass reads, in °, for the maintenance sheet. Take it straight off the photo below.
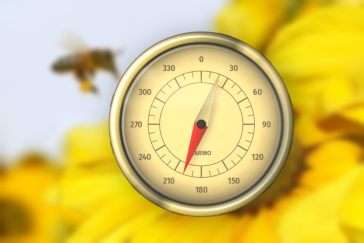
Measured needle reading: 200 °
